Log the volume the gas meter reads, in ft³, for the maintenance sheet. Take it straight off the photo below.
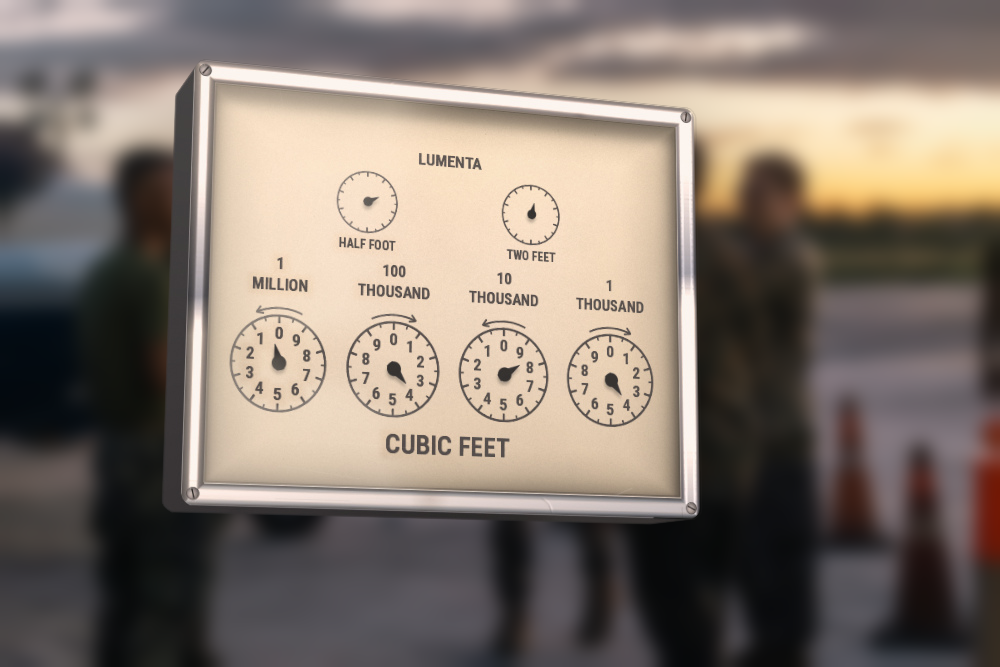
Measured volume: 38400 ft³
